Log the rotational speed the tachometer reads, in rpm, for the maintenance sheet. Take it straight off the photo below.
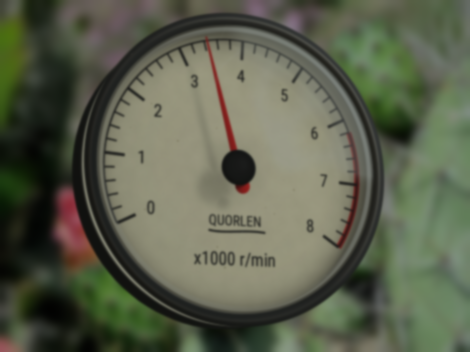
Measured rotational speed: 3400 rpm
